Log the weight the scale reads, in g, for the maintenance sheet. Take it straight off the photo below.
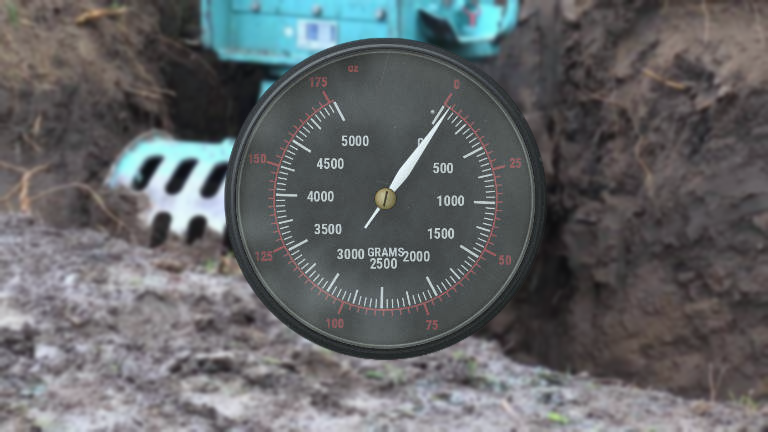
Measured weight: 50 g
